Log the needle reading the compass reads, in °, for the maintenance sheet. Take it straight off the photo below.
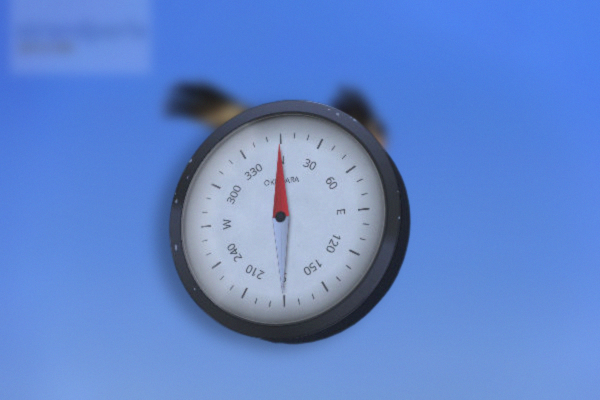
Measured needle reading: 0 °
